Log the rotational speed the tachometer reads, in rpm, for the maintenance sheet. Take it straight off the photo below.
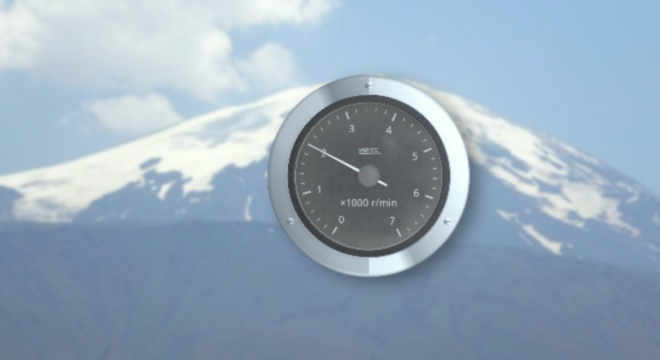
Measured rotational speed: 2000 rpm
